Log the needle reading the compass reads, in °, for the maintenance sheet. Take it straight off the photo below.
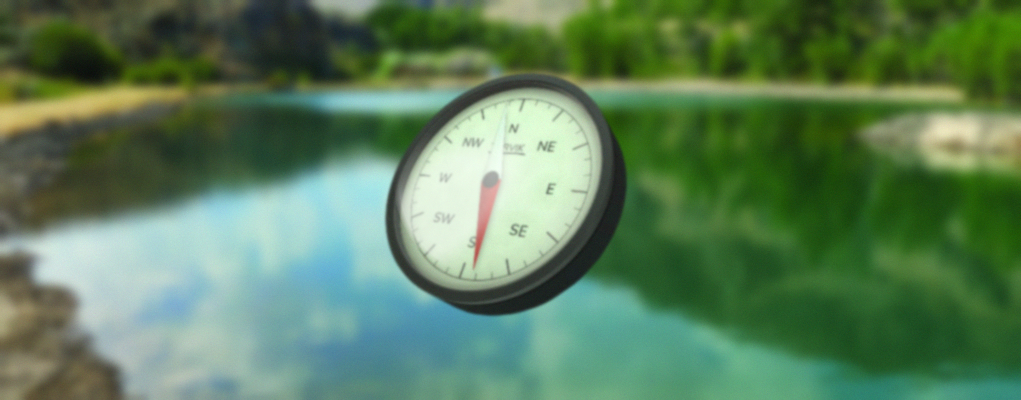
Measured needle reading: 170 °
